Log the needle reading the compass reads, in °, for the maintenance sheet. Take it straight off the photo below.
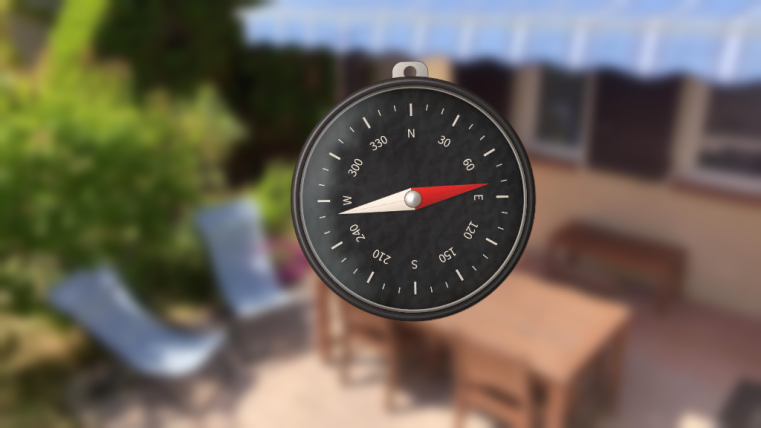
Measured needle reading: 80 °
